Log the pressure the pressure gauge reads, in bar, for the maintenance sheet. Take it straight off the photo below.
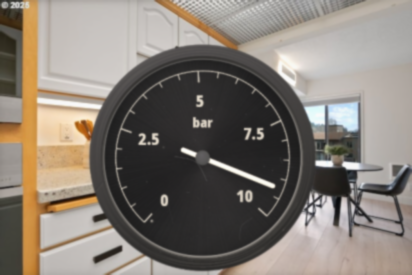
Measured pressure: 9.25 bar
